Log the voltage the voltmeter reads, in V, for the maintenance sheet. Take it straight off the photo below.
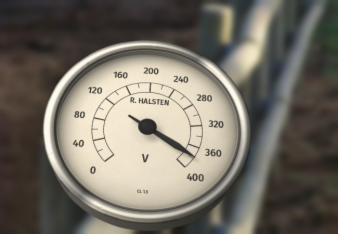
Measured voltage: 380 V
